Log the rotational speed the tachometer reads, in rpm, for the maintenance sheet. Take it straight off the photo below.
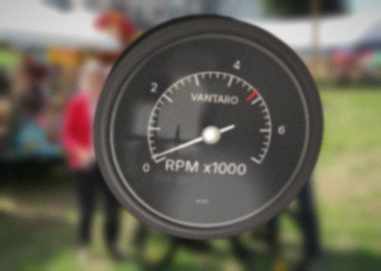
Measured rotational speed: 200 rpm
